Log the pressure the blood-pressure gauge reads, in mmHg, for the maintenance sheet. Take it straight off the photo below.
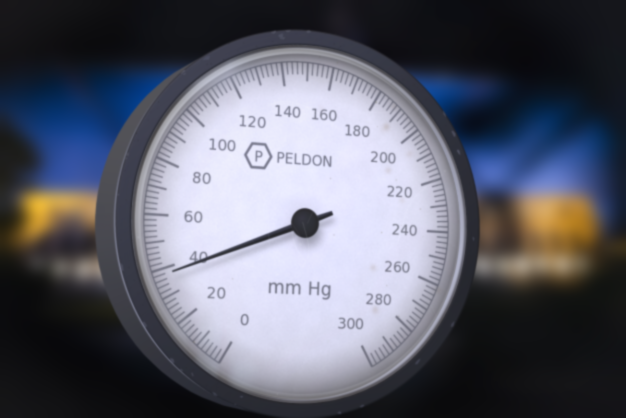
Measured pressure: 38 mmHg
